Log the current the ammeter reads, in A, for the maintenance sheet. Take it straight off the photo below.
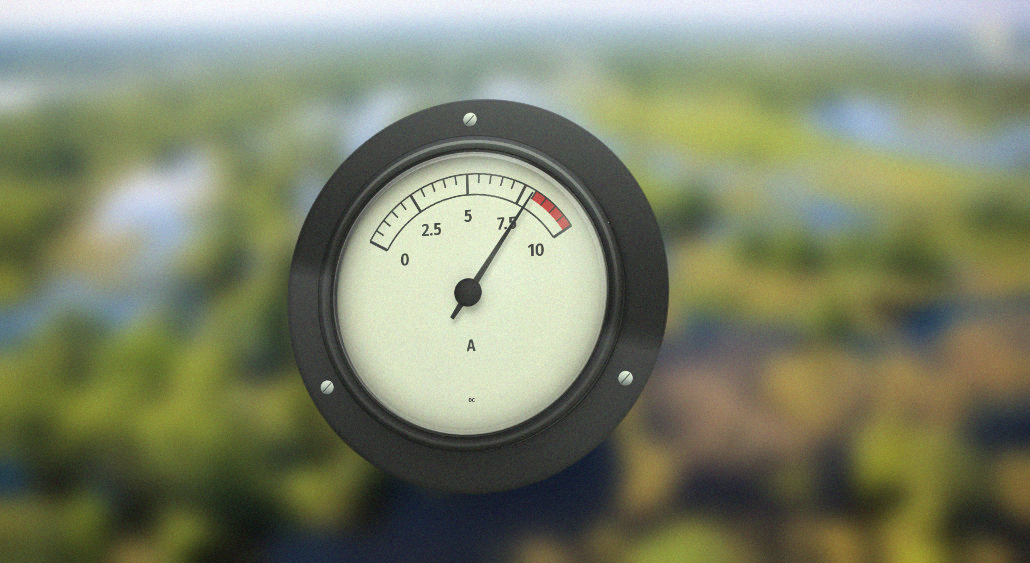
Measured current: 8 A
